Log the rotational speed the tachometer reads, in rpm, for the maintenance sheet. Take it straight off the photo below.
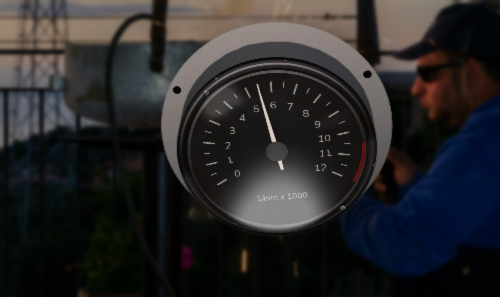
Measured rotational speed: 5500 rpm
